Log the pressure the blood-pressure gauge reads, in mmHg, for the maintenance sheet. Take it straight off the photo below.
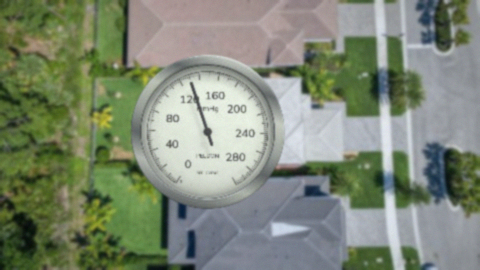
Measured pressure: 130 mmHg
